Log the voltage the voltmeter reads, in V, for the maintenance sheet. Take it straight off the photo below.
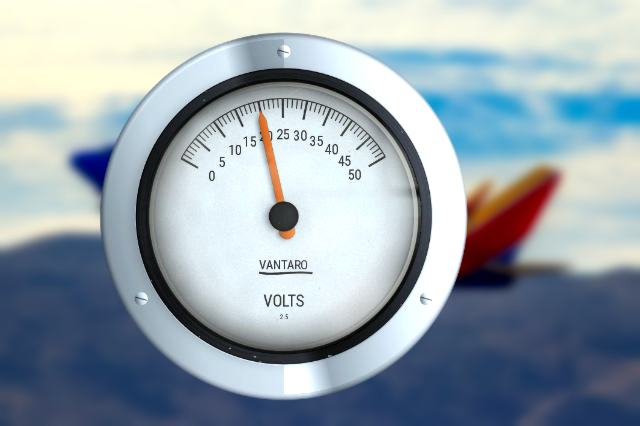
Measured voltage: 20 V
